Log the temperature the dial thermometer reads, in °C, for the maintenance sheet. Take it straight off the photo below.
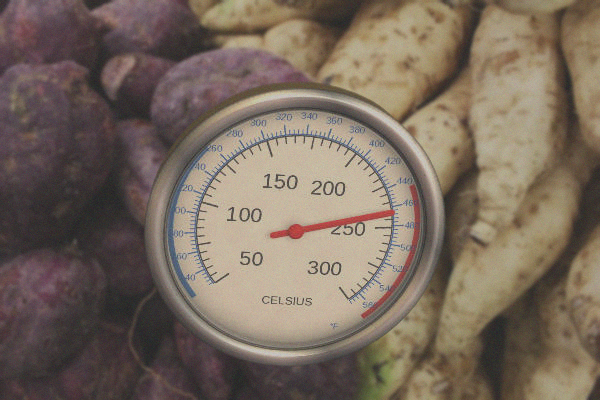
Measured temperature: 240 °C
